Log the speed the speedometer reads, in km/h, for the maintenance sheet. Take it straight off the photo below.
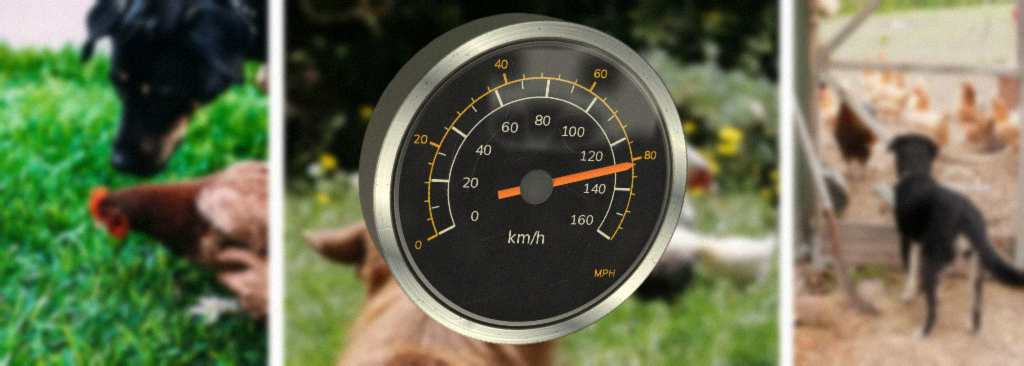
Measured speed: 130 km/h
